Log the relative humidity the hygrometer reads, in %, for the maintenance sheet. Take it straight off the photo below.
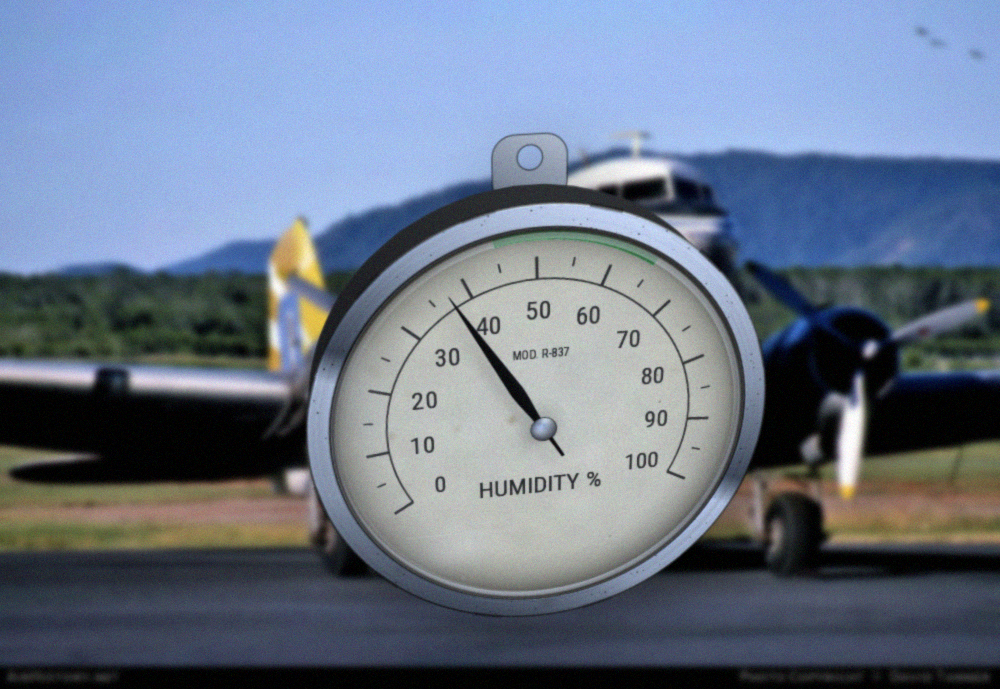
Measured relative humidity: 37.5 %
